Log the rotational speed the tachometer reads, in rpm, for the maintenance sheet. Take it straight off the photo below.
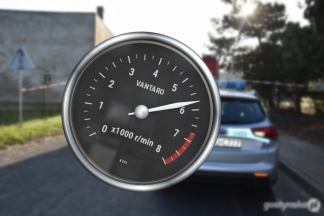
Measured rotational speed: 5750 rpm
